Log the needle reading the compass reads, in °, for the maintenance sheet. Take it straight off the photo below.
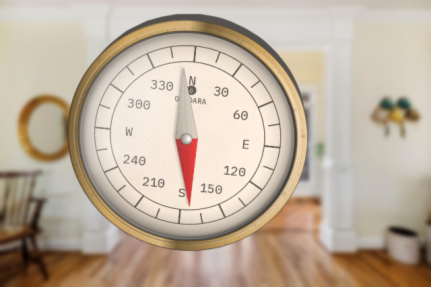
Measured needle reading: 172.5 °
